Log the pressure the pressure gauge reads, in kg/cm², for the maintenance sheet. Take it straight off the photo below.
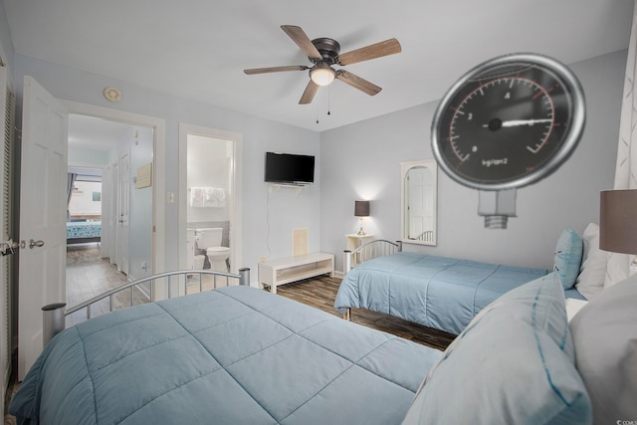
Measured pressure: 6 kg/cm²
